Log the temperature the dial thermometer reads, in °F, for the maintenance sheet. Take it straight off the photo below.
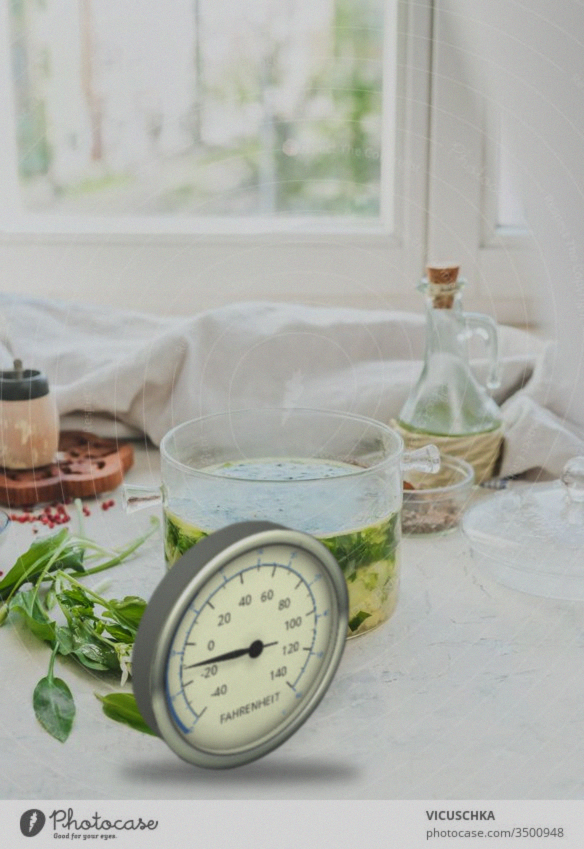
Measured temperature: -10 °F
